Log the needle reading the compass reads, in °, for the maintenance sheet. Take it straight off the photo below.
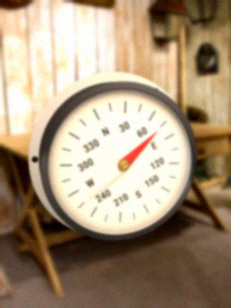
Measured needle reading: 75 °
